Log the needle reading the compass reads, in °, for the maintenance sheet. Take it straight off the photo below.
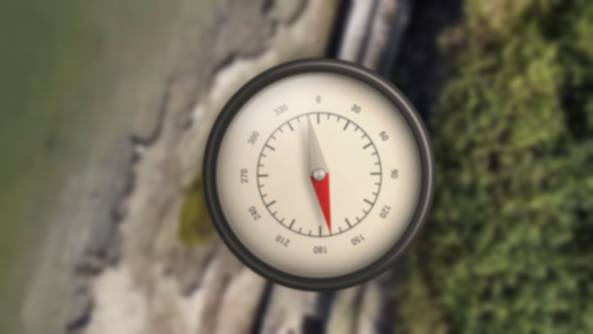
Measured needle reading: 170 °
